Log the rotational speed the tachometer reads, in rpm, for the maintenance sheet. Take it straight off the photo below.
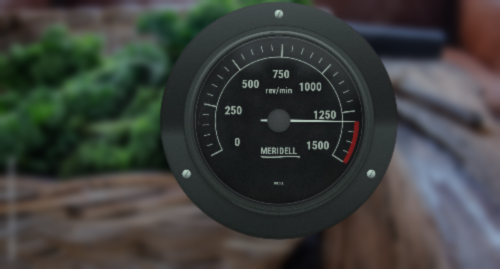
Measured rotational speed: 1300 rpm
